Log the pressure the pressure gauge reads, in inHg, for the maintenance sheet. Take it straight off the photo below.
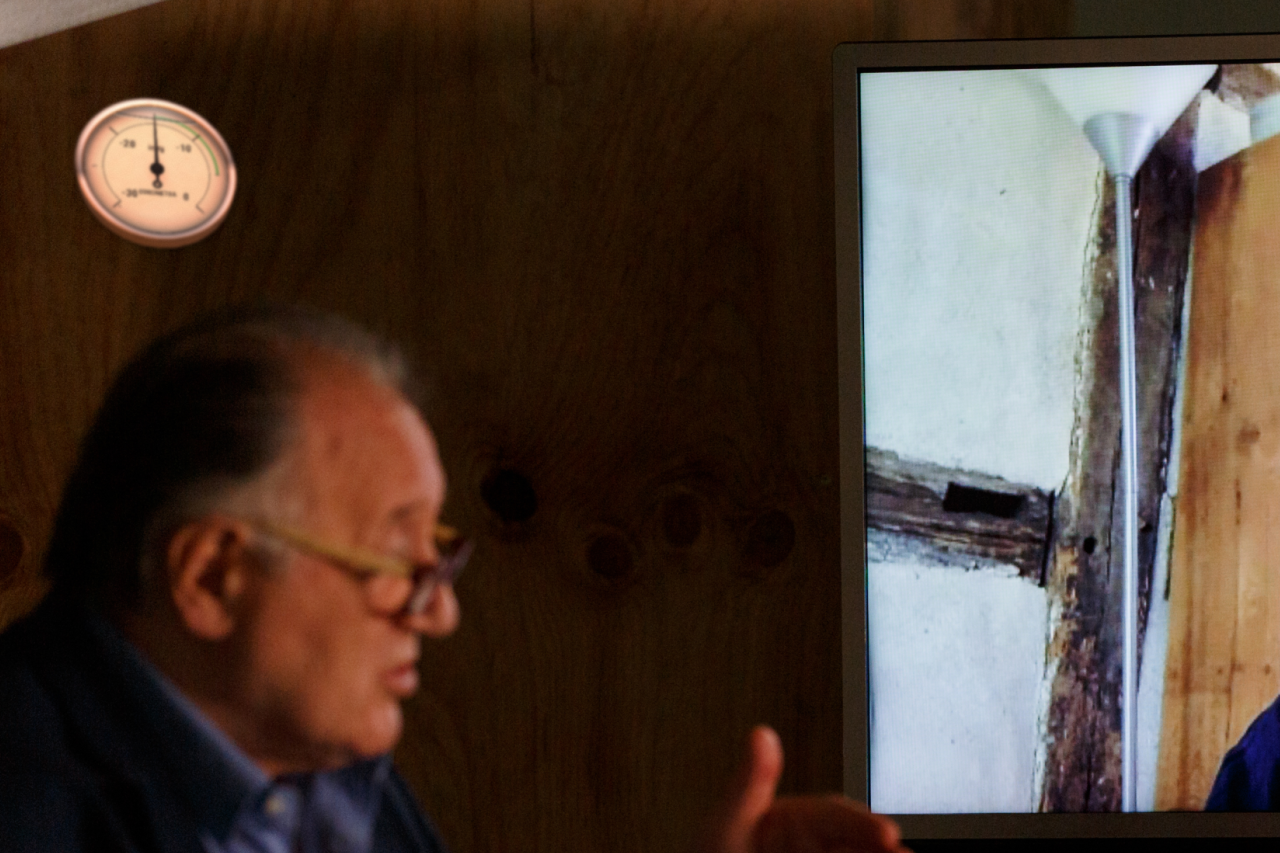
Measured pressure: -15 inHg
